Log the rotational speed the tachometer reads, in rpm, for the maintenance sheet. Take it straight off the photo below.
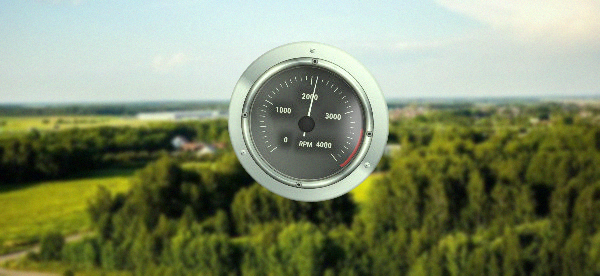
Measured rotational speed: 2100 rpm
